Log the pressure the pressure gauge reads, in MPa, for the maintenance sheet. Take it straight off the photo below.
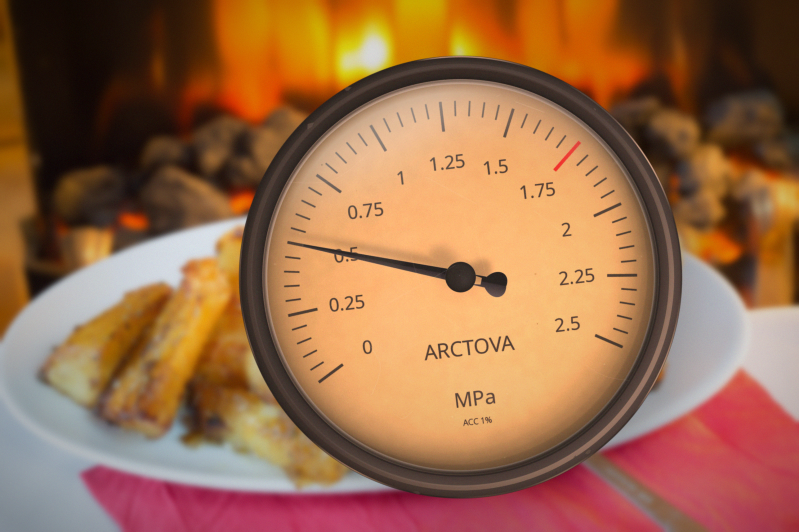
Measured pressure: 0.5 MPa
